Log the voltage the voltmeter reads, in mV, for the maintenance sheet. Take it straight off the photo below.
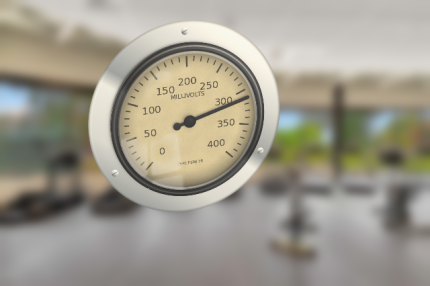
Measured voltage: 310 mV
